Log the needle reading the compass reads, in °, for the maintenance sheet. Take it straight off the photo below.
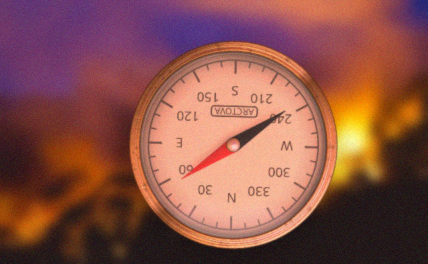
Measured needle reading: 55 °
